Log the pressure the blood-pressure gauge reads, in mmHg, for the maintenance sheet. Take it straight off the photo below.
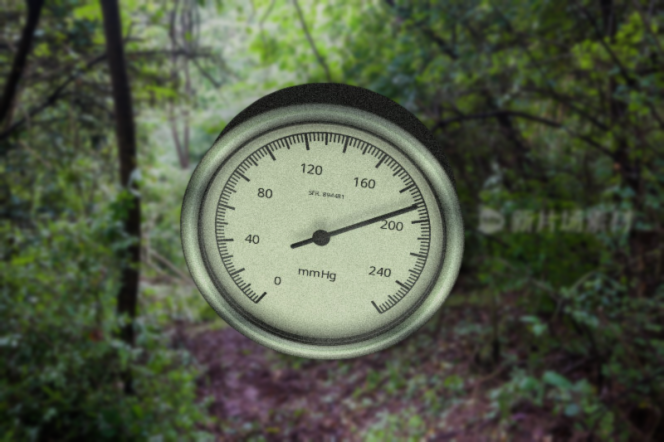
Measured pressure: 190 mmHg
